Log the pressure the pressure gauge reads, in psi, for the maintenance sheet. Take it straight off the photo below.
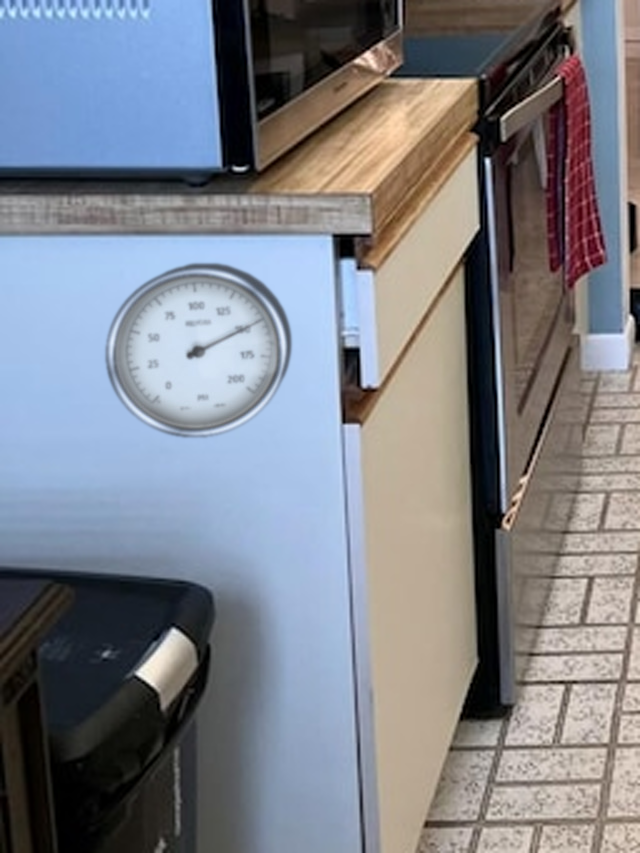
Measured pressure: 150 psi
